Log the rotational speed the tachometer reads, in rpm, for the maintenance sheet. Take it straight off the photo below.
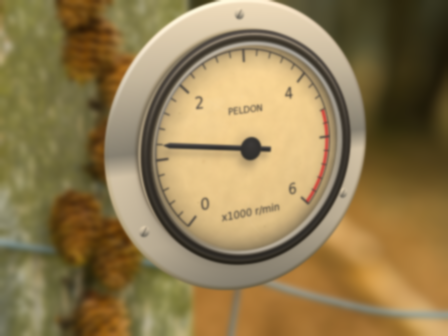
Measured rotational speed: 1200 rpm
